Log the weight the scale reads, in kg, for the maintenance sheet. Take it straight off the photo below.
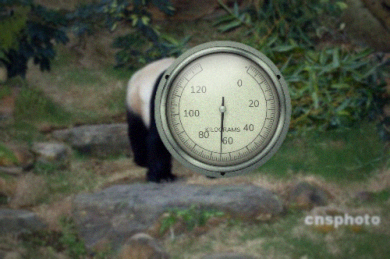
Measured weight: 65 kg
